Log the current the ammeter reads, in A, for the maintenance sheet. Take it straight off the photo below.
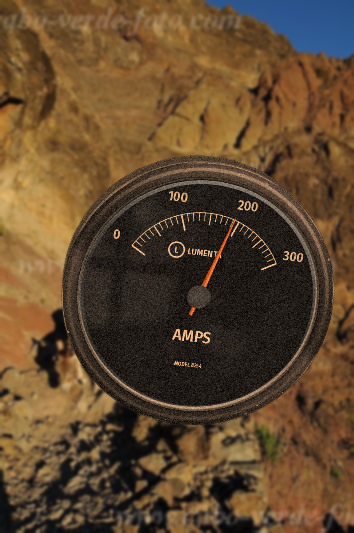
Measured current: 190 A
